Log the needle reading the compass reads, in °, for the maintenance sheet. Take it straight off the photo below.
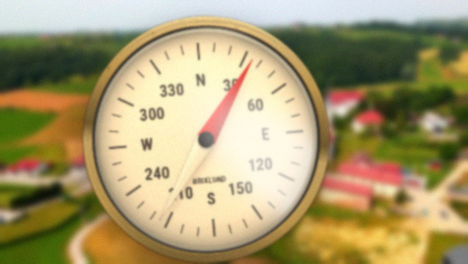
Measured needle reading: 35 °
